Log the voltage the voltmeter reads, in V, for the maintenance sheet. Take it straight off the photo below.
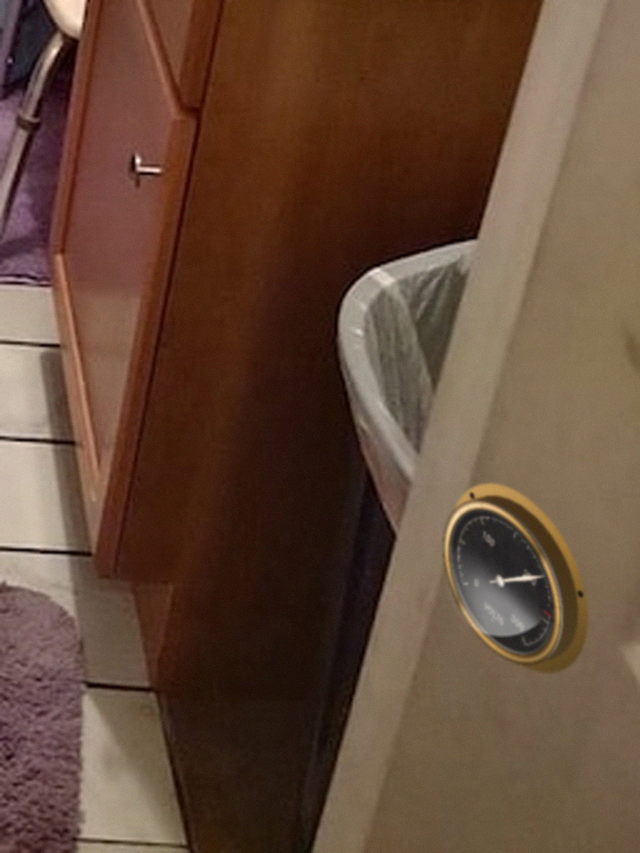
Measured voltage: 200 V
